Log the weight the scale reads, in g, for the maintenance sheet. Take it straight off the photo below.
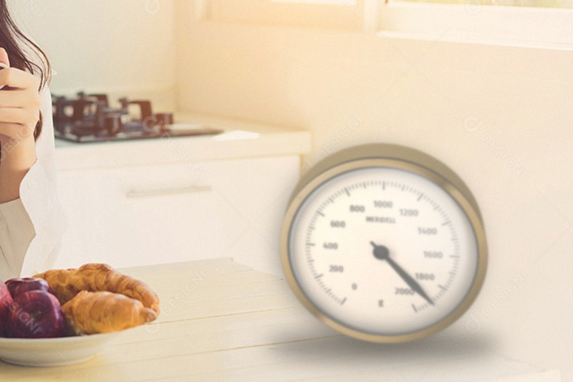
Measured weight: 1900 g
